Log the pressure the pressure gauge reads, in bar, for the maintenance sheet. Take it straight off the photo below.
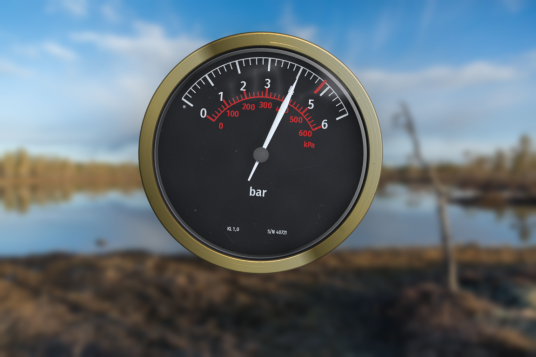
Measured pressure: 4 bar
